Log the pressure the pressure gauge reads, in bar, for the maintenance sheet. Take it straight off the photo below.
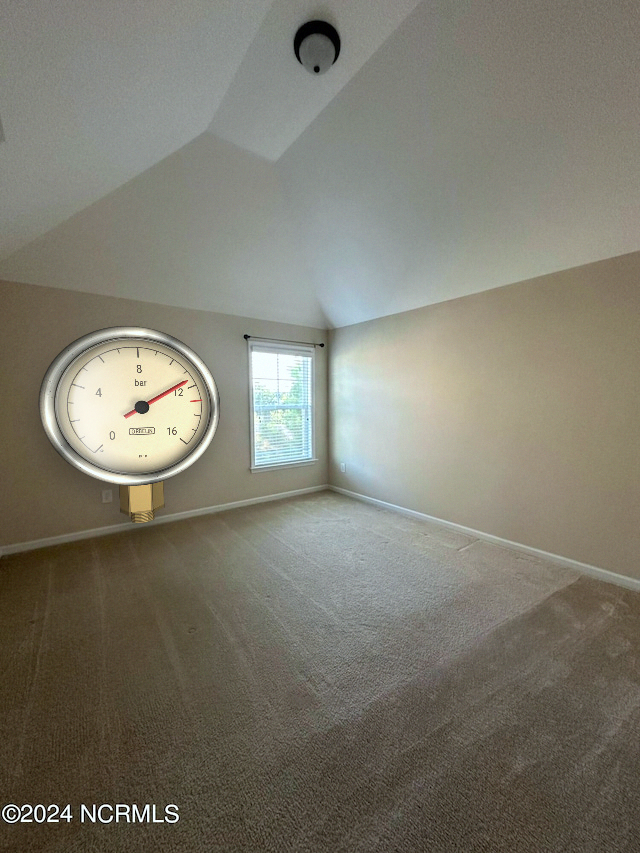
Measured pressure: 11.5 bar
